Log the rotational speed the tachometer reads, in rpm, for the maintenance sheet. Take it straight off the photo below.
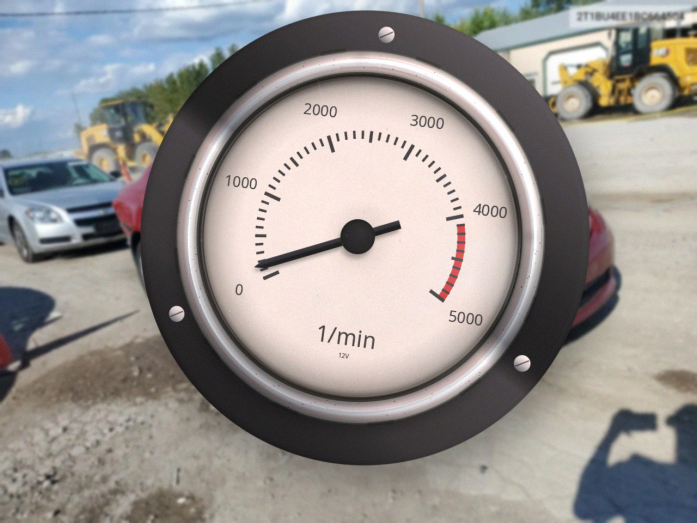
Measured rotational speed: 150 rpm
